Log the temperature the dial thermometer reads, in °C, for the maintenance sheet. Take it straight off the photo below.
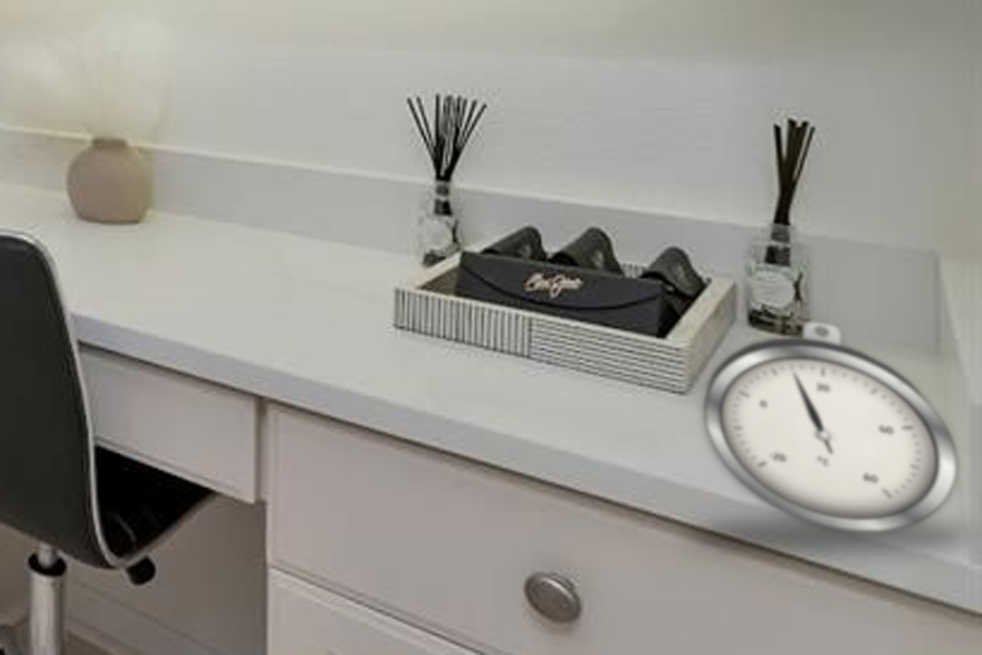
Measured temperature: 14 °C
